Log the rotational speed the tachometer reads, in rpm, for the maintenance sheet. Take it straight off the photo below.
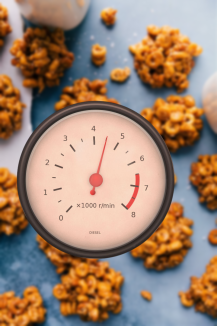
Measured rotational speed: 4500 rpm
